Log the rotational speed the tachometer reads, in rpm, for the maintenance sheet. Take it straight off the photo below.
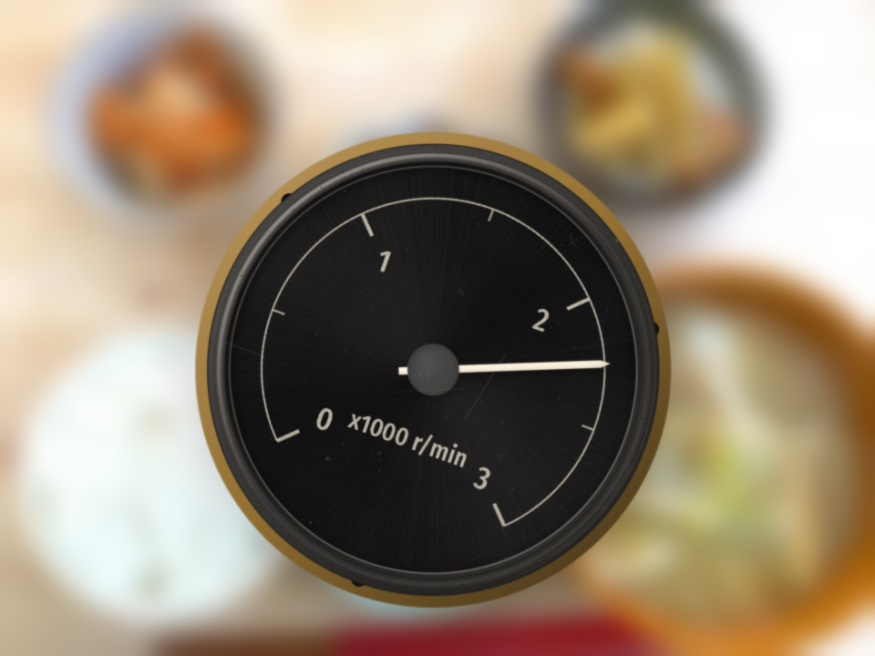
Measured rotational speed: 2250 rpm
